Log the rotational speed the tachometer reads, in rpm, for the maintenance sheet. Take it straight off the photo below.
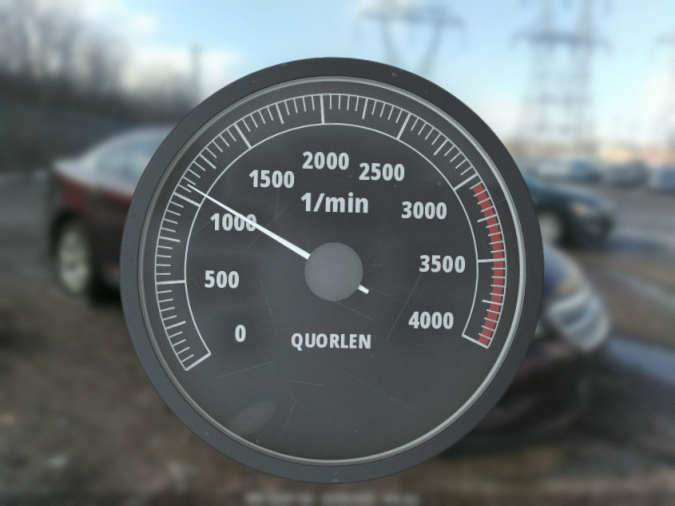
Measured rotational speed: 1075 rpm
